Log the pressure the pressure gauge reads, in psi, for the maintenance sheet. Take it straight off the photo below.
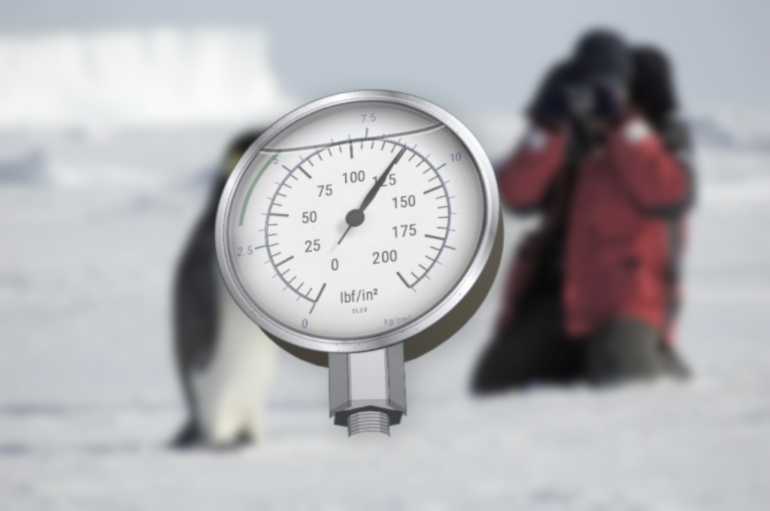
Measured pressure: 125 psi
